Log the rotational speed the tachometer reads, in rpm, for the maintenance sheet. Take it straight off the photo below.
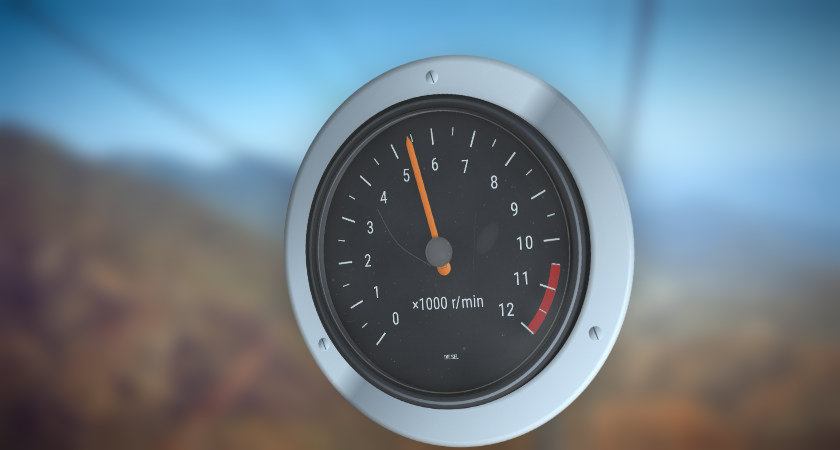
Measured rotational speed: 5500 rpm
